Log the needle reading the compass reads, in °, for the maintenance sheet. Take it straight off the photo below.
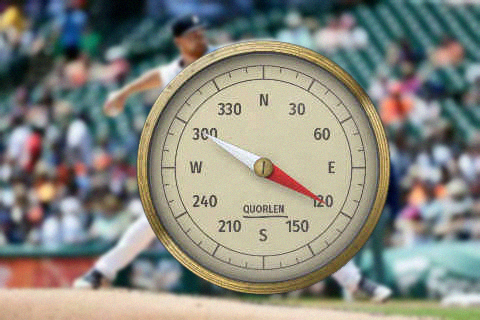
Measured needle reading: 120 °
